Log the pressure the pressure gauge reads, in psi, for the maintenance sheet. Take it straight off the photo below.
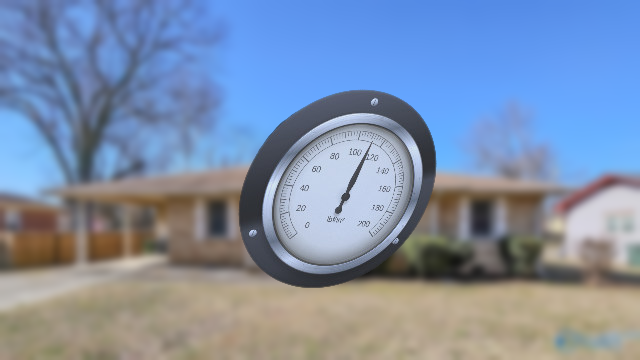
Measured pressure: 110 psi
